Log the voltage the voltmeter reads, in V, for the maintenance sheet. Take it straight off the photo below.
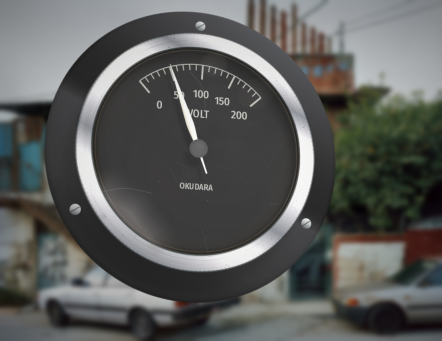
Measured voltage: 50 V
